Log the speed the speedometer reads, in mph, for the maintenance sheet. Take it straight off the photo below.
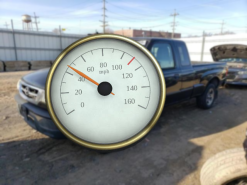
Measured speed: 45 mph
